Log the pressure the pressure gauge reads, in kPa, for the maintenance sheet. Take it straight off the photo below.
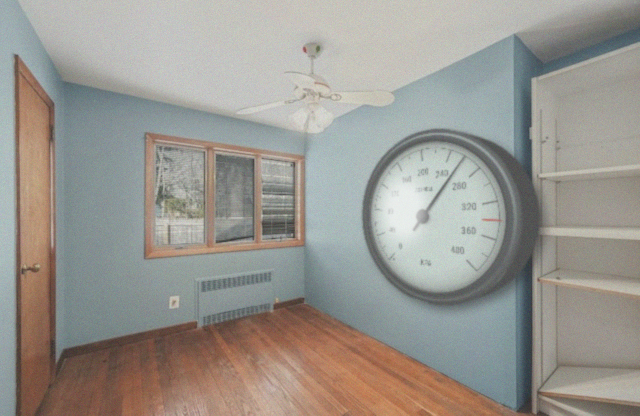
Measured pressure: 260 kPa
